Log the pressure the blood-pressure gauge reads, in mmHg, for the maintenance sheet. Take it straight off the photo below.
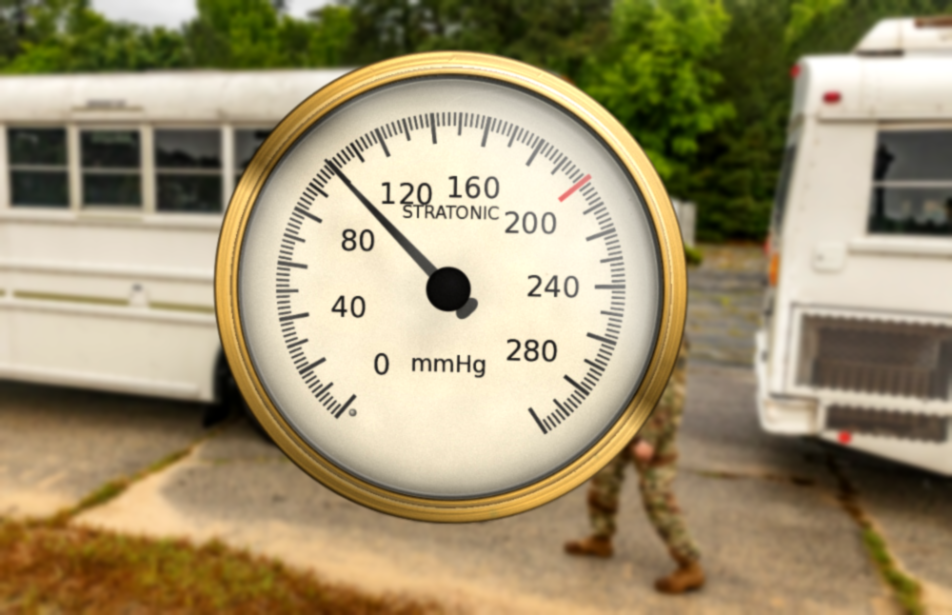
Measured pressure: 100 mmHg
